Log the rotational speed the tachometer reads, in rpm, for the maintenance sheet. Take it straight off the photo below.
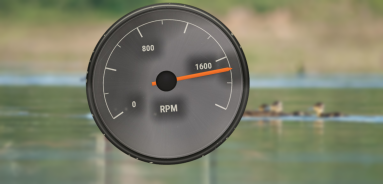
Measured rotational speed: 1700 rpm
